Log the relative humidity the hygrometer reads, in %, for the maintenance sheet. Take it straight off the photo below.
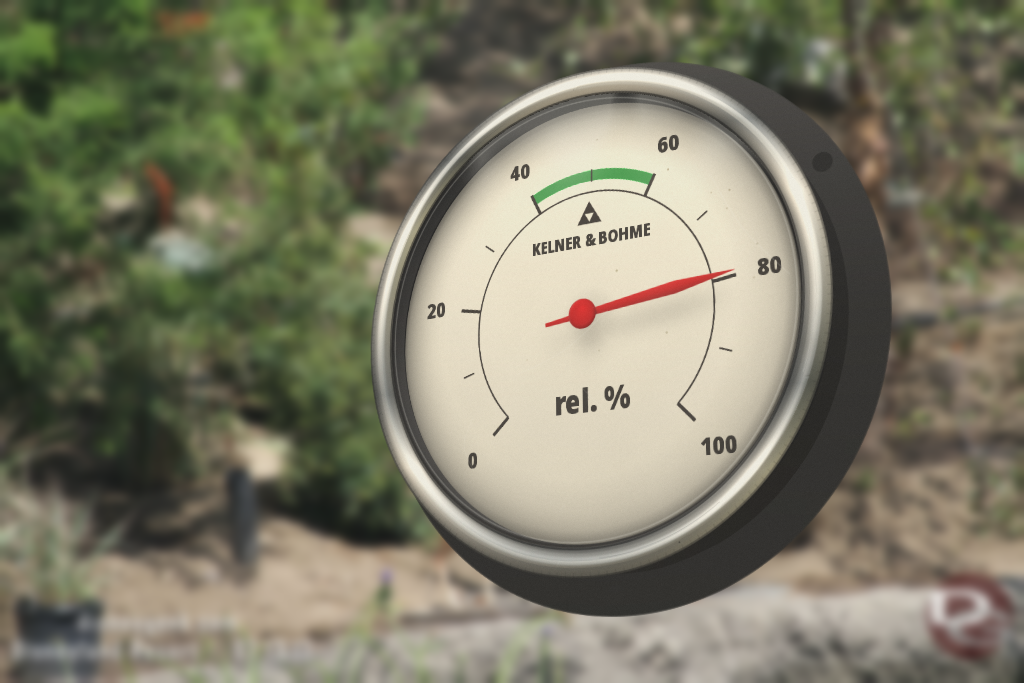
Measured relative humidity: 80 %
